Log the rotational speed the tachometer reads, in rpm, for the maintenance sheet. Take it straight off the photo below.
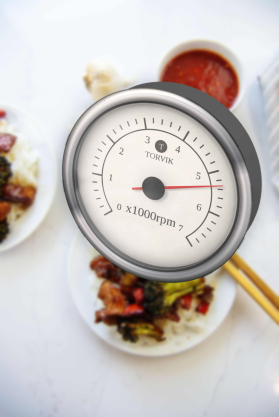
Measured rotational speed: 5300 rpm
